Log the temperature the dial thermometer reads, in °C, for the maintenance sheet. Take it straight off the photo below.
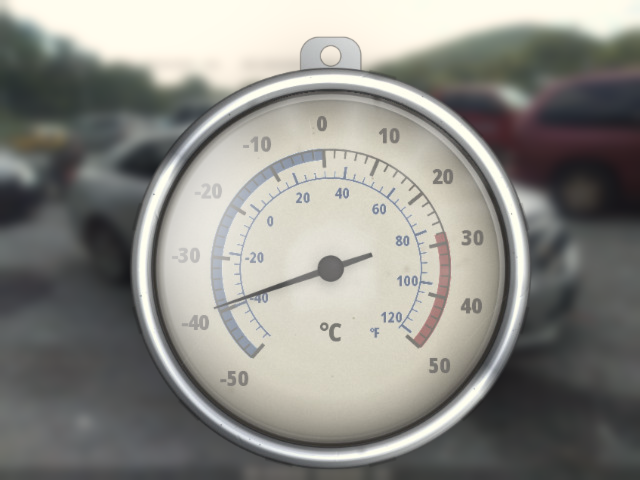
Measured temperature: -39 °C
